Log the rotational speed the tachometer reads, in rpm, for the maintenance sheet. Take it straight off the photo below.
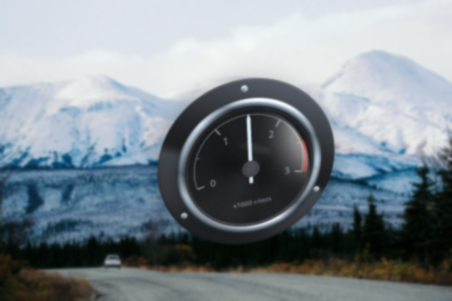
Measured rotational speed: 1500 rpm
